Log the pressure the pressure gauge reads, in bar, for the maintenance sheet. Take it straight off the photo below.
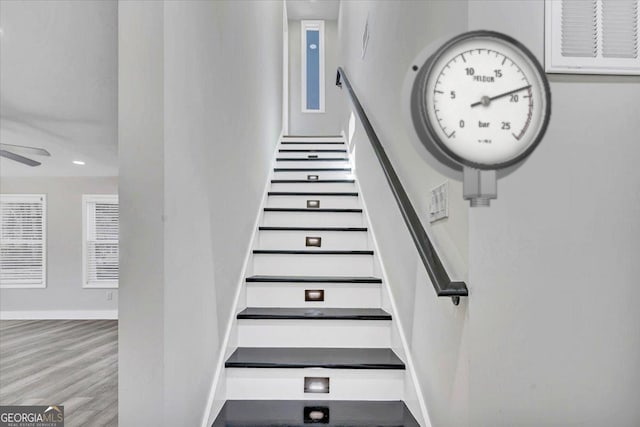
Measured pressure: 19 bar
